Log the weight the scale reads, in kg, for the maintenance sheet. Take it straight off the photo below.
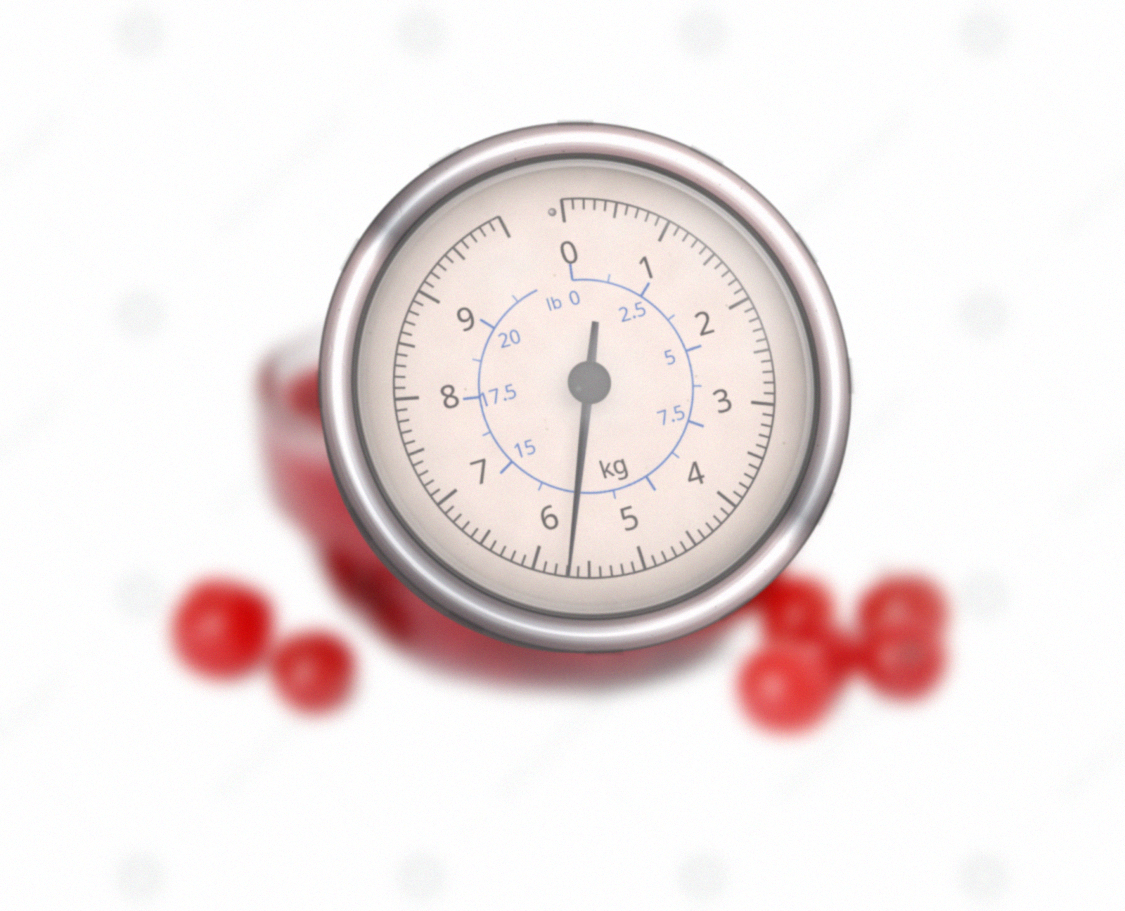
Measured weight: 5.7 kg
